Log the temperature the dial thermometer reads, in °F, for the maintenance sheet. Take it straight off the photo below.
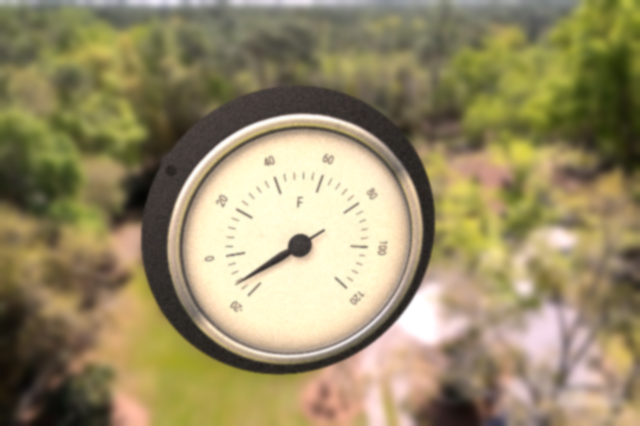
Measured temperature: -12 °F
